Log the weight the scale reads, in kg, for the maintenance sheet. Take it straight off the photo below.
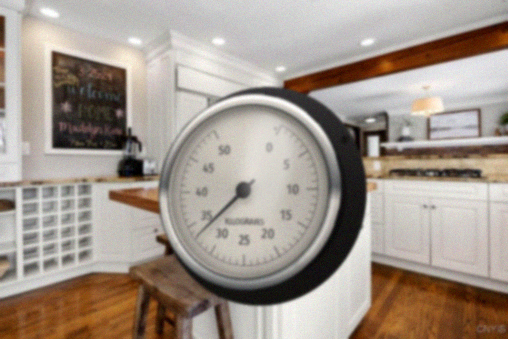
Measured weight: 33 kg
